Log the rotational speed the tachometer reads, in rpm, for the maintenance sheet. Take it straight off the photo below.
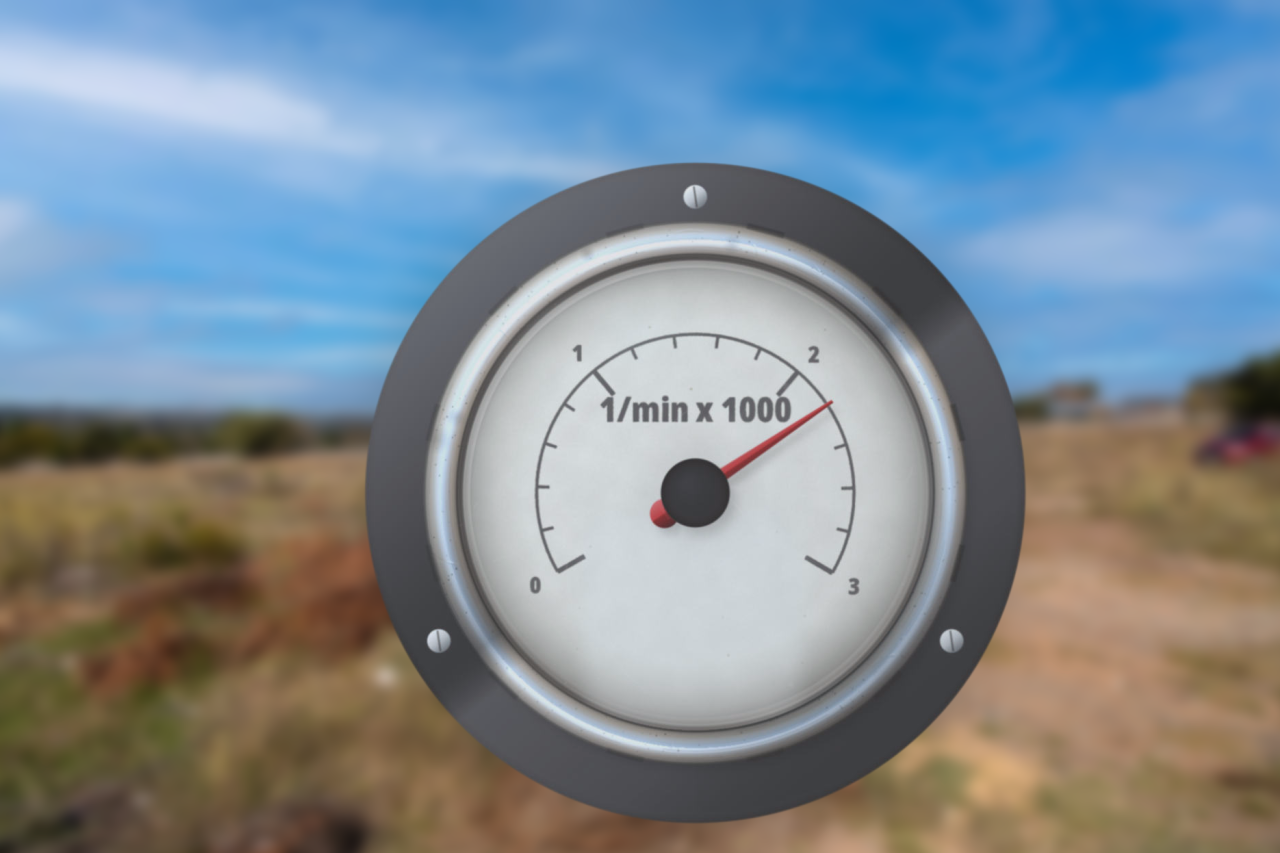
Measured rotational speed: 2200 rpm
